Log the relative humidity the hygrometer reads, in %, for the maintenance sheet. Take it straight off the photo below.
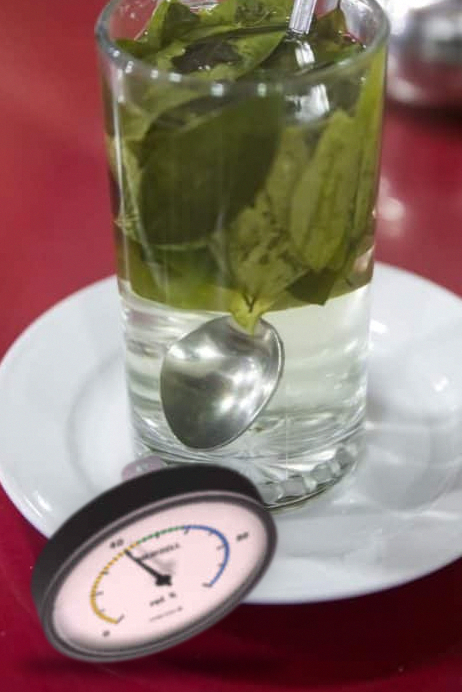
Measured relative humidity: 40 %
